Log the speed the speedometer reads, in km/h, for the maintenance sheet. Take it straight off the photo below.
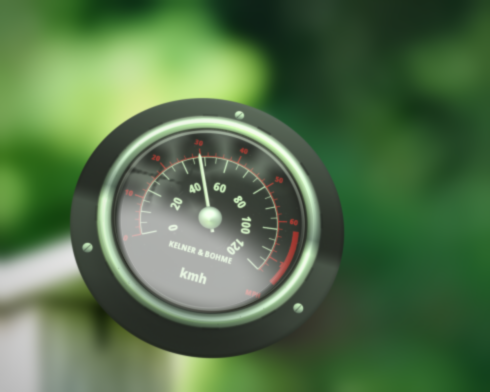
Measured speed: 47.5 km/h
